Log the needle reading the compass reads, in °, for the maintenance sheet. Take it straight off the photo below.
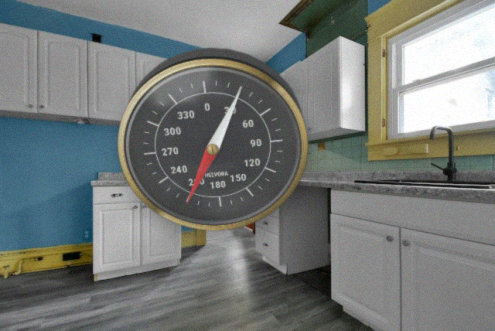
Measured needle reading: 210 °
